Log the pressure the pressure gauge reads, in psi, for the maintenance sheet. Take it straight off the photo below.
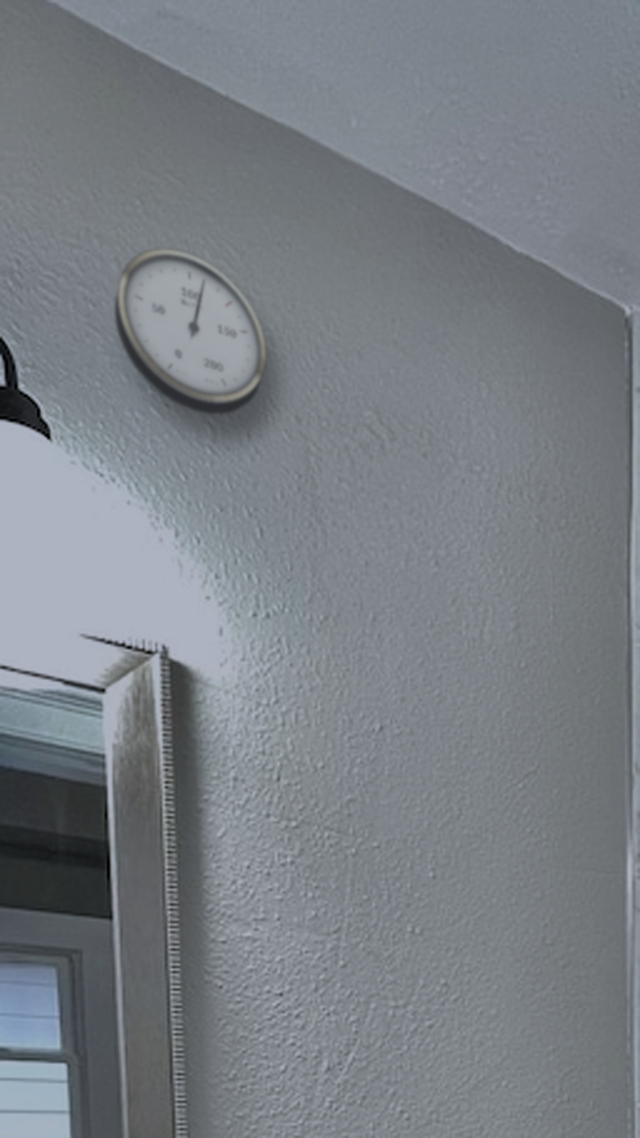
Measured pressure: 110 psi
